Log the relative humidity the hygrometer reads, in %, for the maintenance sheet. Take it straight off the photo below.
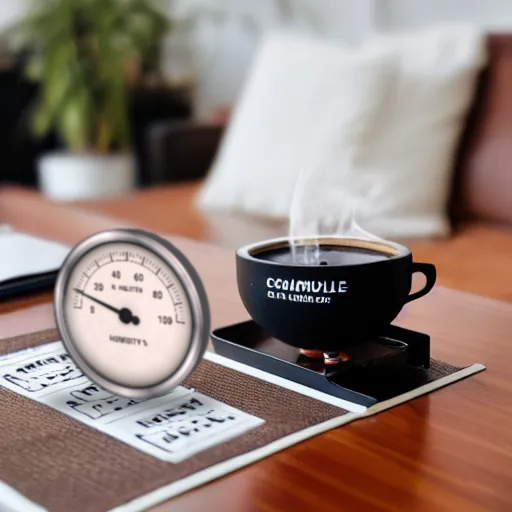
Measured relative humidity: 10 %
